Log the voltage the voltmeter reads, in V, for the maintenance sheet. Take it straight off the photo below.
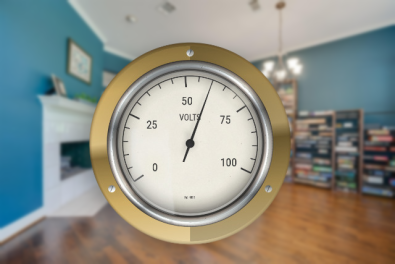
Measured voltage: 60 V
